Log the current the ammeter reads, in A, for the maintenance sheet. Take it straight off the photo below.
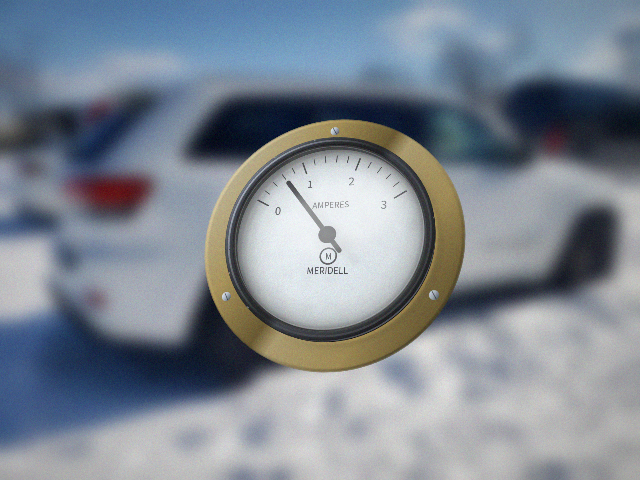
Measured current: 0.6 A
